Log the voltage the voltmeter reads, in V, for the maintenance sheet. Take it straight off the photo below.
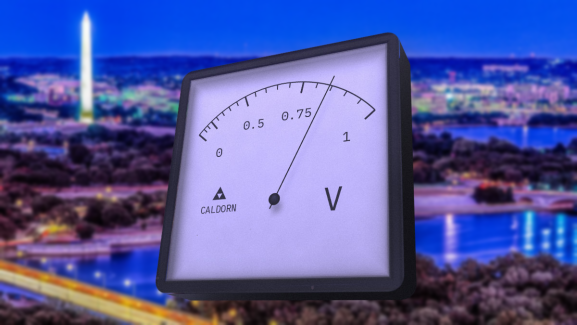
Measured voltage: 0.85 V
